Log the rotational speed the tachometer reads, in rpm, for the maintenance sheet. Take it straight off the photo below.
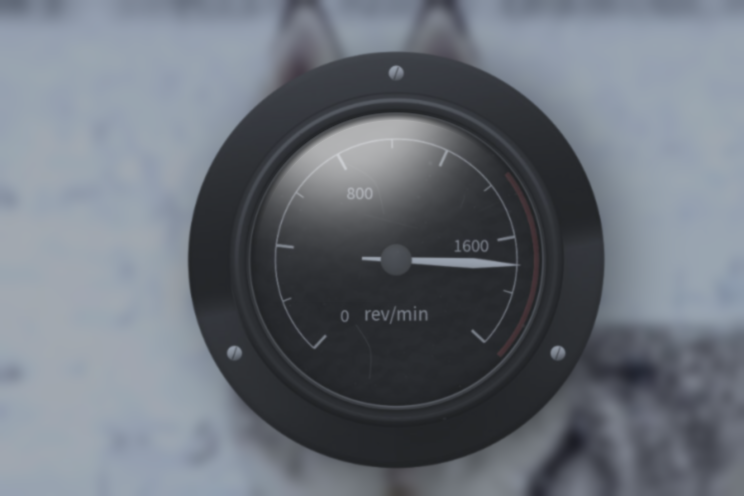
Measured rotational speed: 1700 rpm
